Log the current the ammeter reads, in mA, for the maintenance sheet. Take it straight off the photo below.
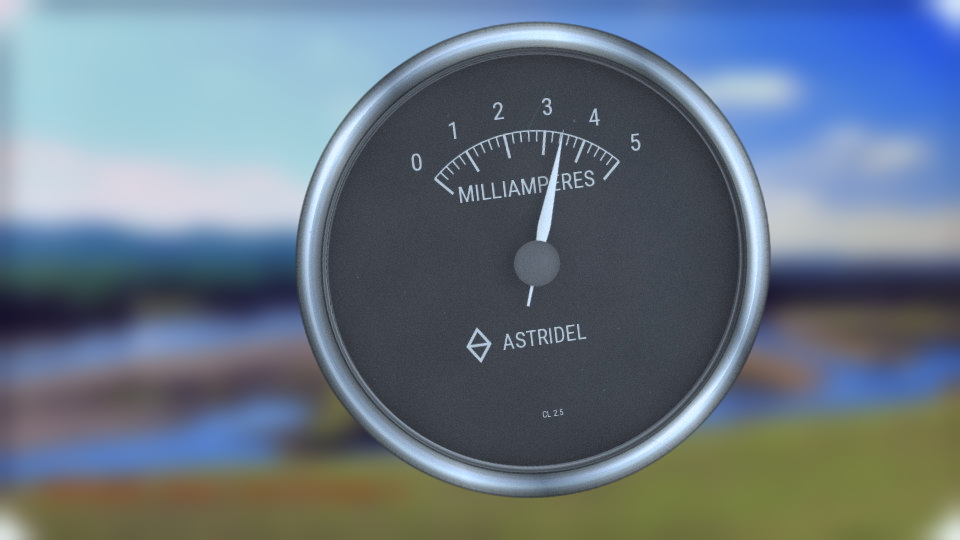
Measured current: 3.4 mA
